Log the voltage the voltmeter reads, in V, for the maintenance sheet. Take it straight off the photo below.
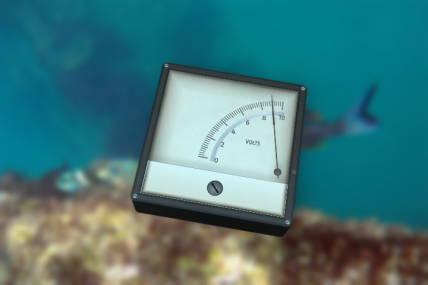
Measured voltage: 9 V
